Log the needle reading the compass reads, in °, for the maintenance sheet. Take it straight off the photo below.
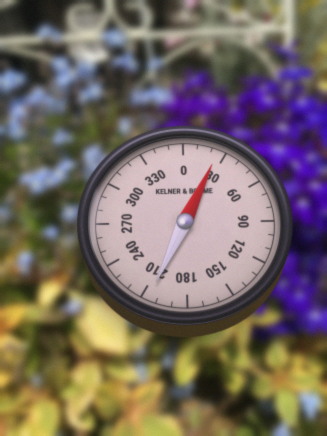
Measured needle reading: 25 °
